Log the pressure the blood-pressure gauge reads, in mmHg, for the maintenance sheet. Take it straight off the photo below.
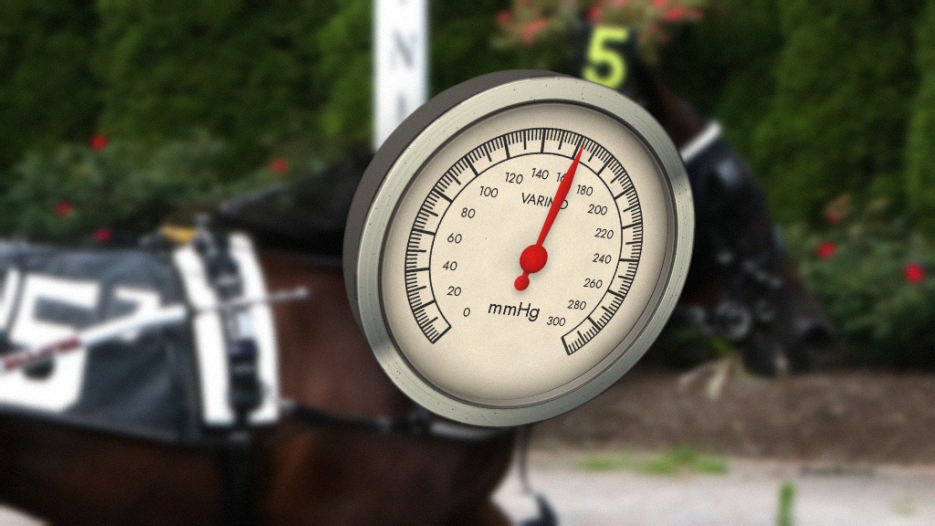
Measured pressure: 160 mmHg
